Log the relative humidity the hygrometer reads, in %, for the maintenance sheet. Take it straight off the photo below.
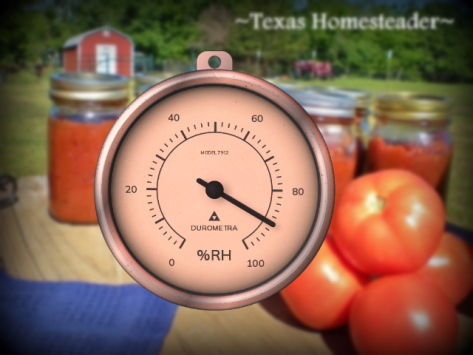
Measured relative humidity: 90 %
